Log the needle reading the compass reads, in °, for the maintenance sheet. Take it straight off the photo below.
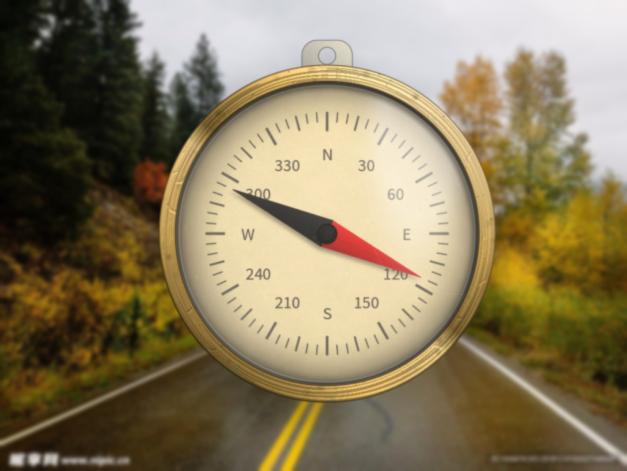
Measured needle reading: 115 °
